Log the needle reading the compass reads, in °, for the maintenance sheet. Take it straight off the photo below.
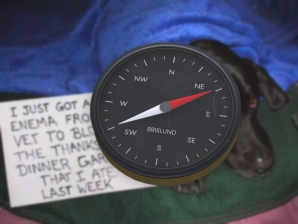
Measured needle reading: 60 °
